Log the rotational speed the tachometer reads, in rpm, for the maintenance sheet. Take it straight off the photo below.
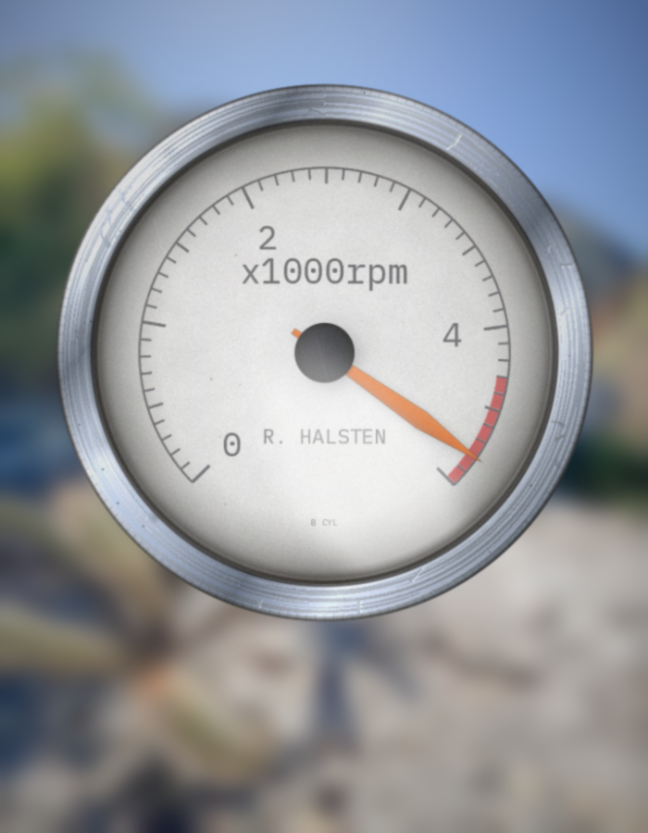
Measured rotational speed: 4800 rpm
